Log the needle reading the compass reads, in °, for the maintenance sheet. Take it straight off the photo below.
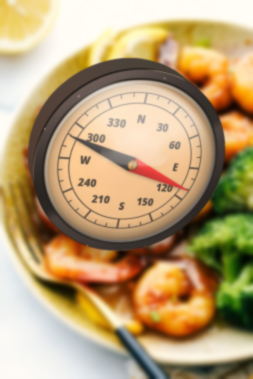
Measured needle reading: 110 °
